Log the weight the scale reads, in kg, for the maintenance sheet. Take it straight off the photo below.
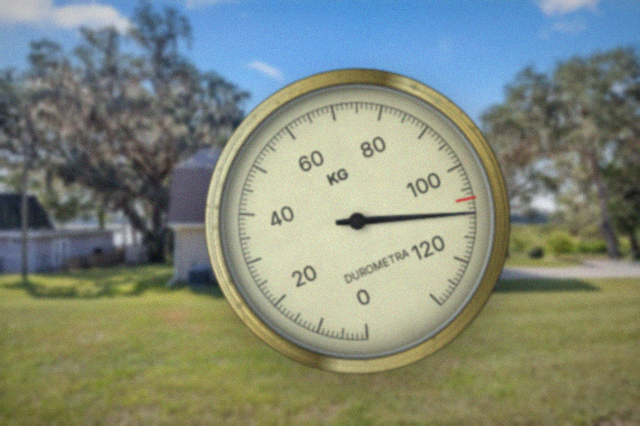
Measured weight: 110 kg
